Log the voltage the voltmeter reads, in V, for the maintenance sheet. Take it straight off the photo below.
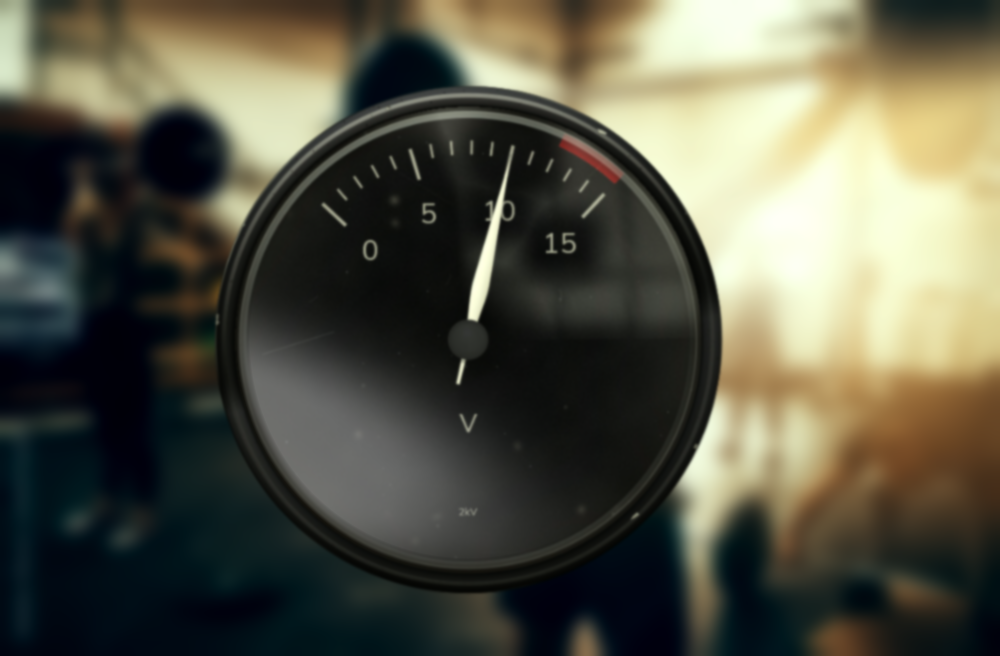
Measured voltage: 10 V
